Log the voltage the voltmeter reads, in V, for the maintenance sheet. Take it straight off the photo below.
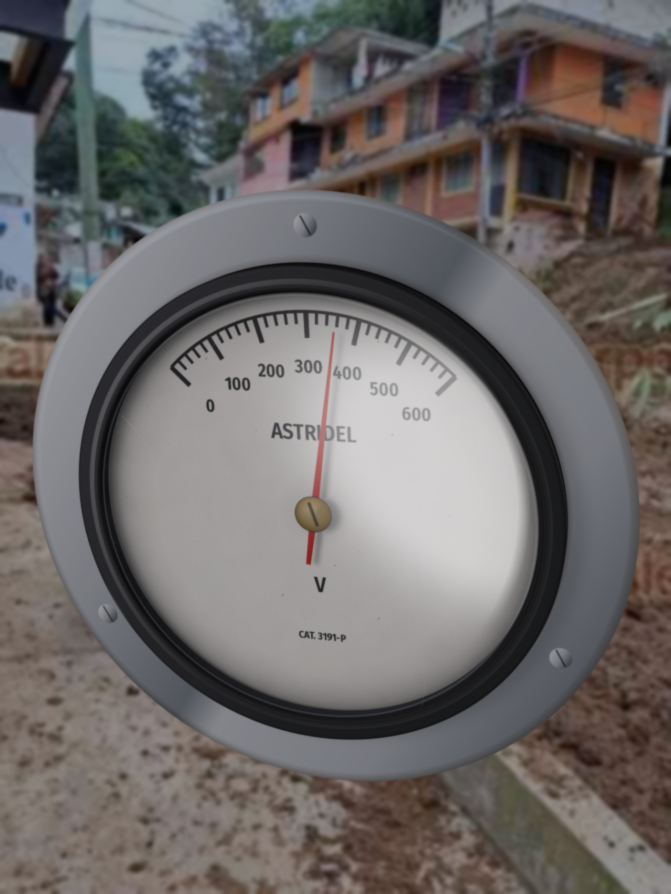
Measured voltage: 360 V
